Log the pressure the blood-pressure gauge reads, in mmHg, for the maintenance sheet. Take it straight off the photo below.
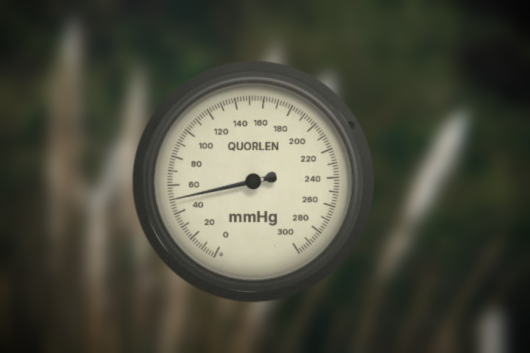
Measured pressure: 50 mmHg
